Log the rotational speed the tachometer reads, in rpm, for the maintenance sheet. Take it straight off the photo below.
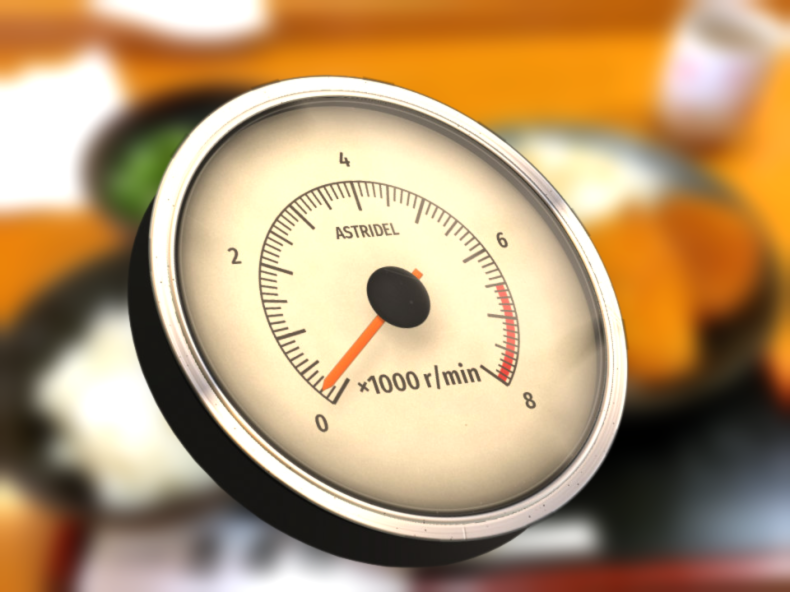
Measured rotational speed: 200 rpm
